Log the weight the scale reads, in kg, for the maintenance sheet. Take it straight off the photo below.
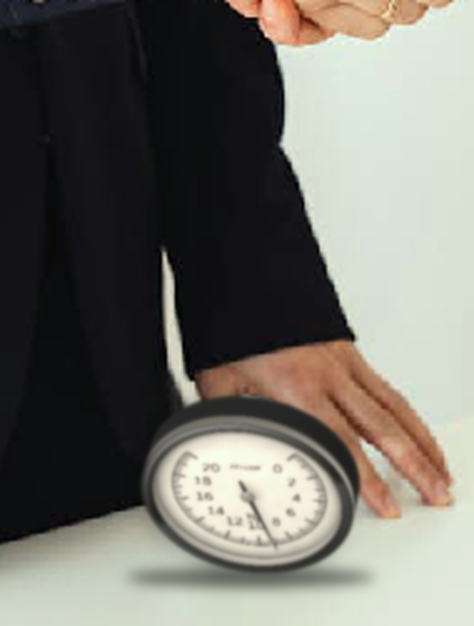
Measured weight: 9 kg
